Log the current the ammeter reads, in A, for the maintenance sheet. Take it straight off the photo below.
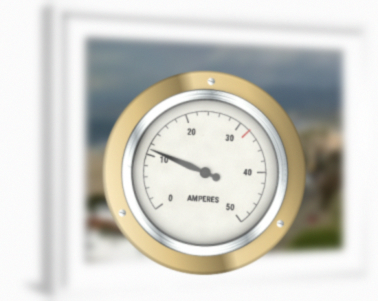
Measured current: 11 A
